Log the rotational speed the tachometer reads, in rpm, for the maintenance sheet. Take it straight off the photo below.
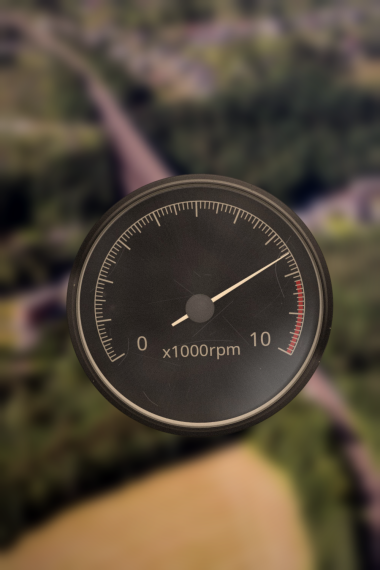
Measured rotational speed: 7500 rpm
